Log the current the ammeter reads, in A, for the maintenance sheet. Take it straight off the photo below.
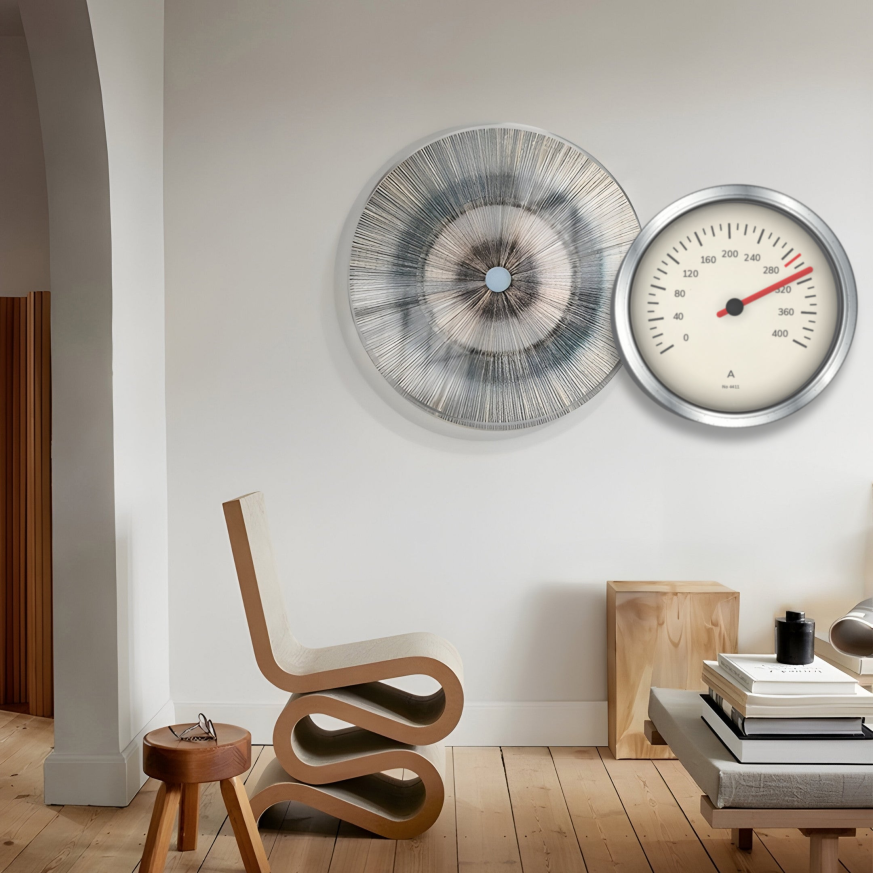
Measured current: 310 A
